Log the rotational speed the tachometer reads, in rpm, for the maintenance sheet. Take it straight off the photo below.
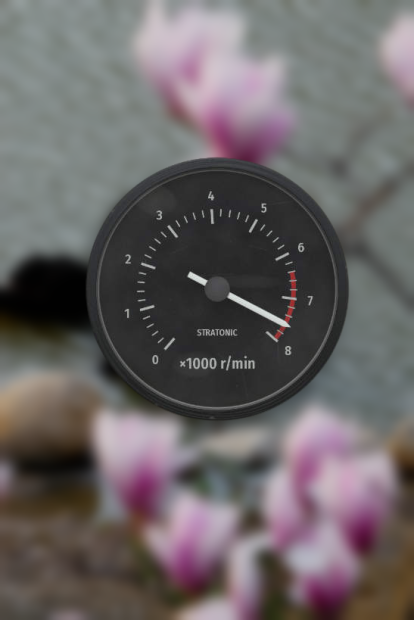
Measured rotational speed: 7600 rpm
